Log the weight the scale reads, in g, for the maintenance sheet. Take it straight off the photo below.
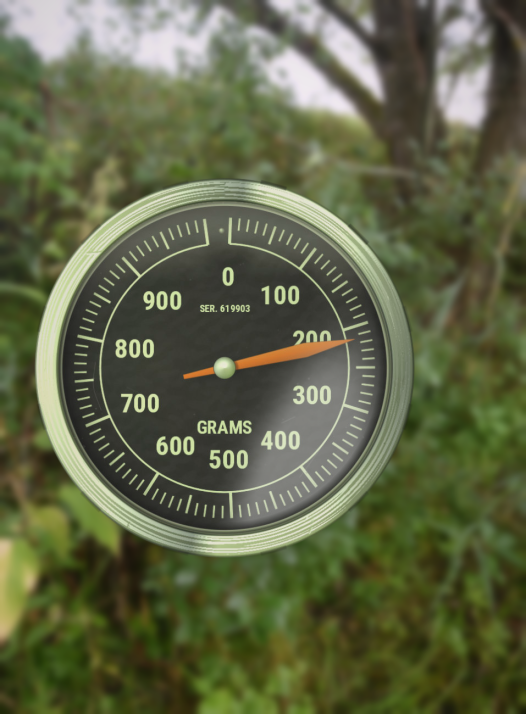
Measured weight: 215 g
